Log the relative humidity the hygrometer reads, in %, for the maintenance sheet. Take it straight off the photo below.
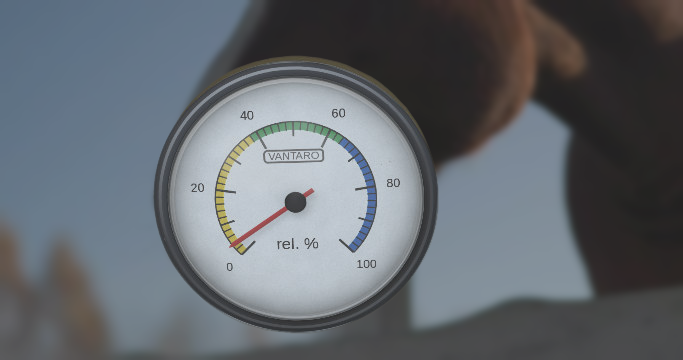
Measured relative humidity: 4 %
